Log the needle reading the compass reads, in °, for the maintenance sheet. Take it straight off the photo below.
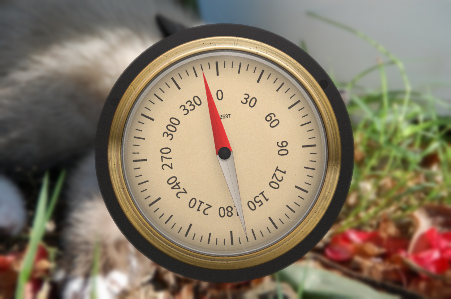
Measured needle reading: 350 °
